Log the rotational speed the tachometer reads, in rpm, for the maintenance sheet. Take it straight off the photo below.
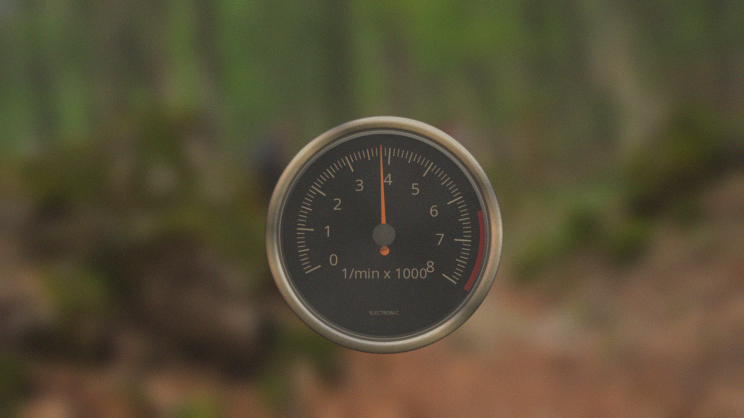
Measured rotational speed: 3800 rpm
